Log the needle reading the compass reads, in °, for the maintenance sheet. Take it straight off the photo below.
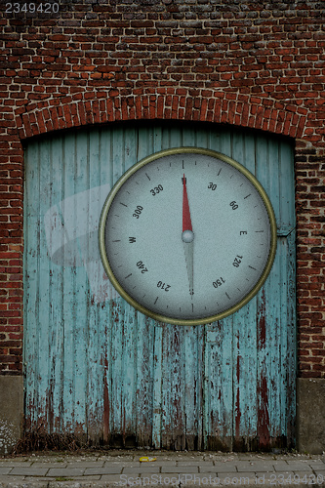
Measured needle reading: 0 °
